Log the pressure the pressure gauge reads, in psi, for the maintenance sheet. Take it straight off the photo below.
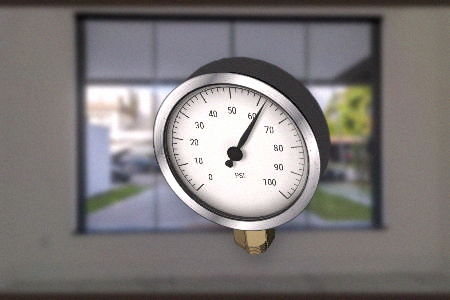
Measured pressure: 62 psi
